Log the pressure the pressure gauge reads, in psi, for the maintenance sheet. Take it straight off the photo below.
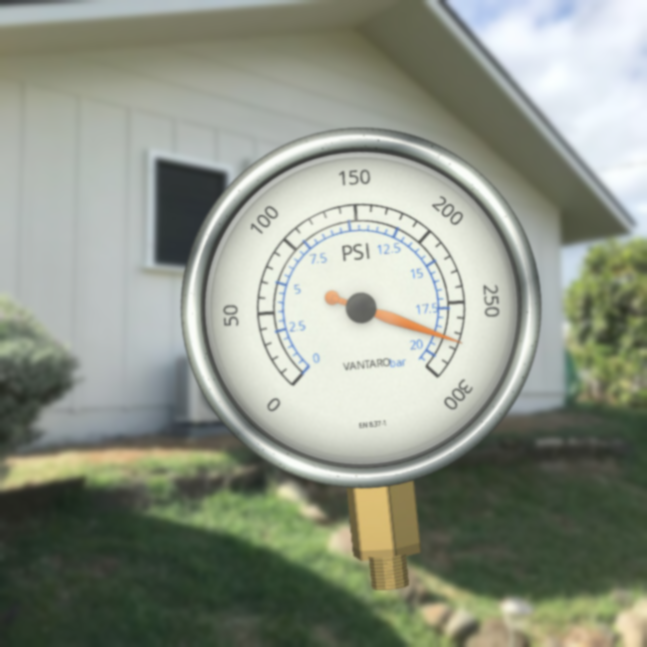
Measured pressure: 275 psi
